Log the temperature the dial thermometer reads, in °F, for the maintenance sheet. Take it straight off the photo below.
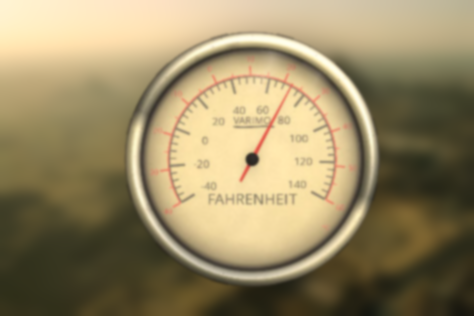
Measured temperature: 72 °F
